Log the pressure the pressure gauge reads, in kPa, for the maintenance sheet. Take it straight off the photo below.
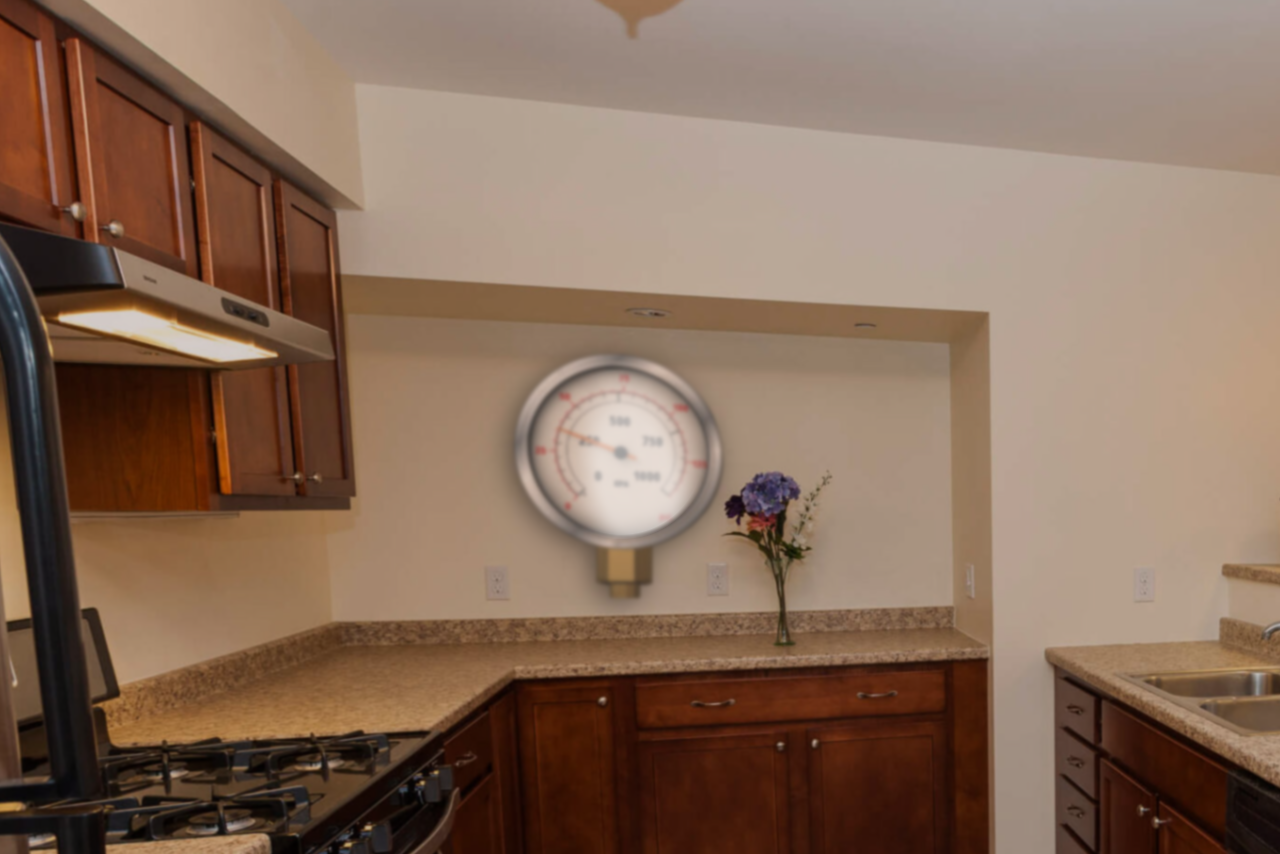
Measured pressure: 250 kPa
